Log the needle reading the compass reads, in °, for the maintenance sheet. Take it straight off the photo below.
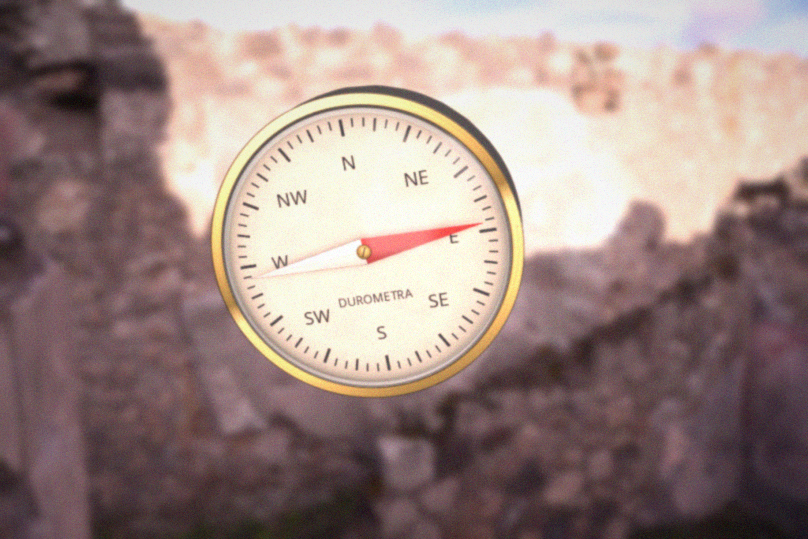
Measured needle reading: 85 °
